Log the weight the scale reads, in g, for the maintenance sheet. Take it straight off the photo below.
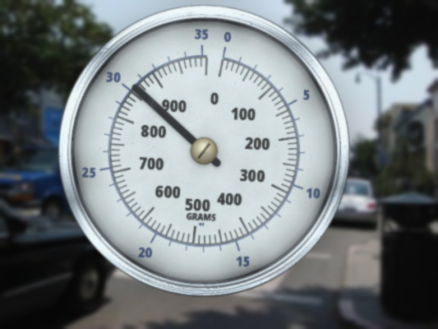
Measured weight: 860 g
